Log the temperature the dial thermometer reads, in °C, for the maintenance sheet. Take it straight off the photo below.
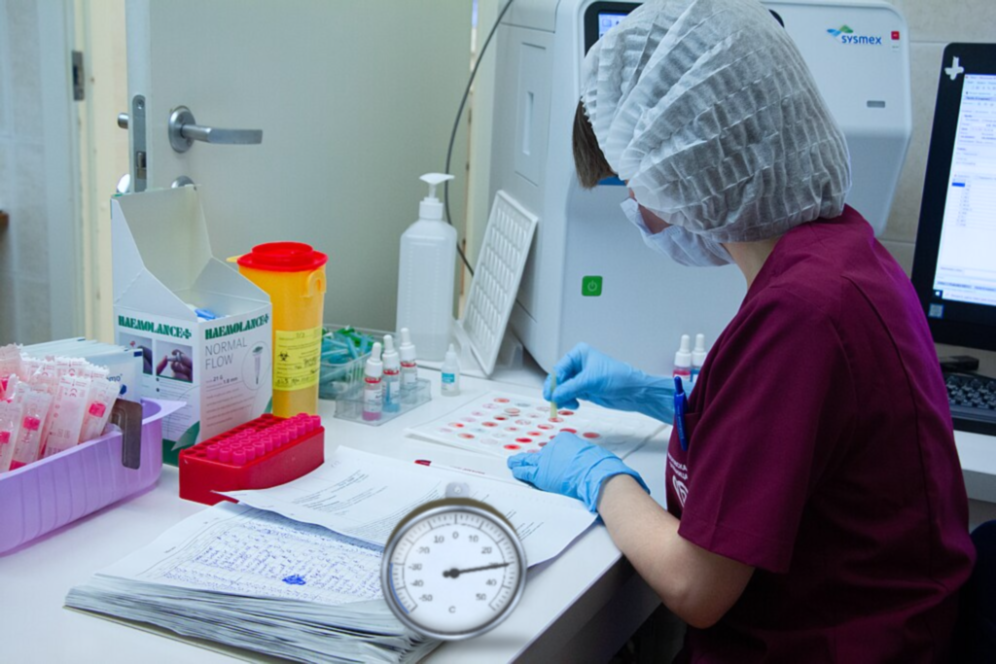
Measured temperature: 30 °C
